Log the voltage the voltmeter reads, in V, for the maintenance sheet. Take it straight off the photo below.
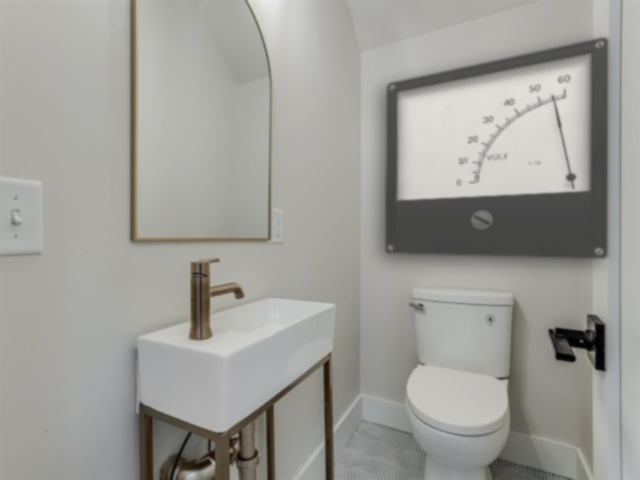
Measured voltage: 55 V
